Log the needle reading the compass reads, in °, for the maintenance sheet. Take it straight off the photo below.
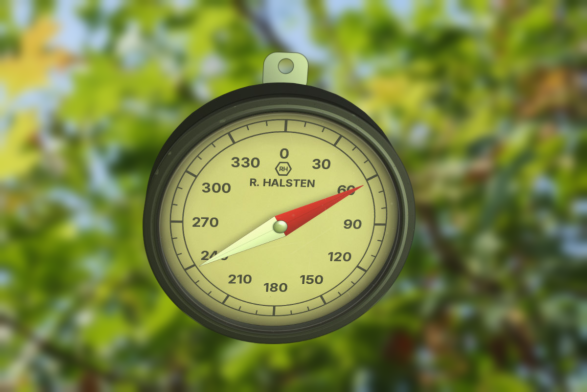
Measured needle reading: 60 °
